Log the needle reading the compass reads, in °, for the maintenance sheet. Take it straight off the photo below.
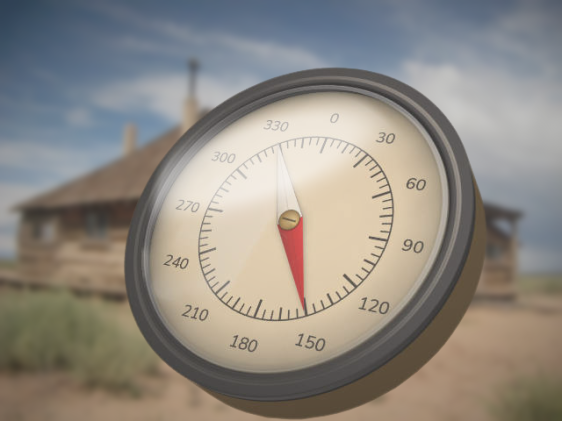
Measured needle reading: 150 °
